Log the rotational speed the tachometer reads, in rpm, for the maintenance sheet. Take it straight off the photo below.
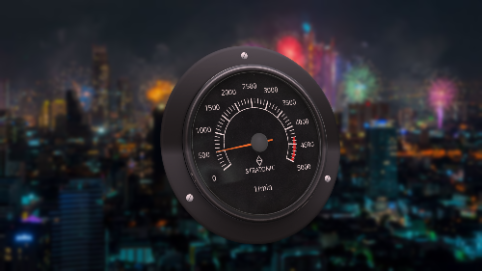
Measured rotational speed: 500 rpm
